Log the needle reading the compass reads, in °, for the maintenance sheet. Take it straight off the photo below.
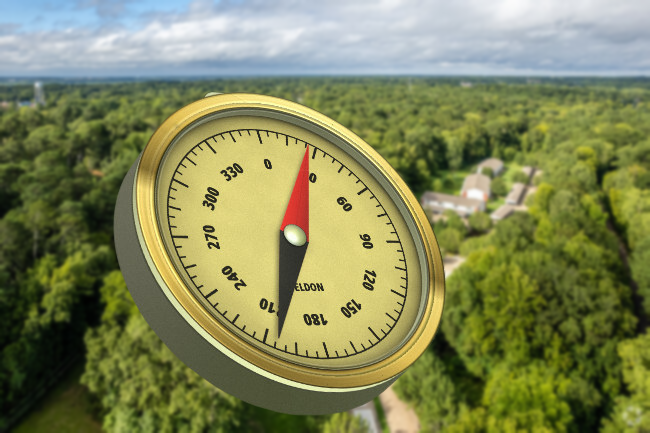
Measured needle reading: 25 °
